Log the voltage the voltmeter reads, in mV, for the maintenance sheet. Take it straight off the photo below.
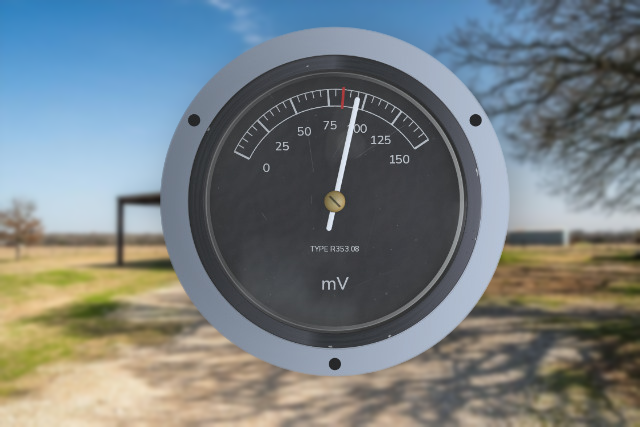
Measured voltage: 95 mV
